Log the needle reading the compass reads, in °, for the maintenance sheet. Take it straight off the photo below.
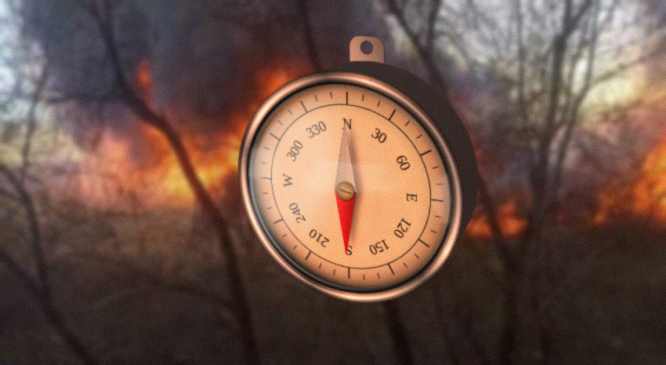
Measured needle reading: 180 °
